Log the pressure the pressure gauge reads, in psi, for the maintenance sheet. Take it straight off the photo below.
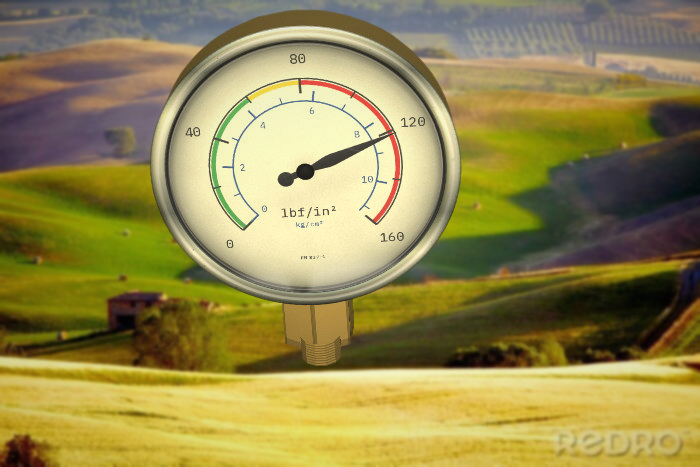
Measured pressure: 120 psi
